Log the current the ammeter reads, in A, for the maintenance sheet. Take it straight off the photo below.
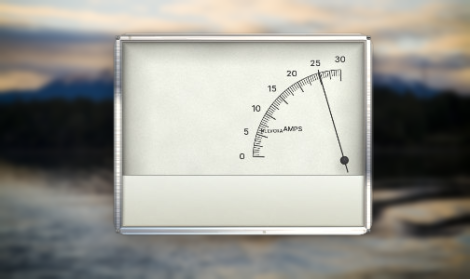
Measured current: 25 A
